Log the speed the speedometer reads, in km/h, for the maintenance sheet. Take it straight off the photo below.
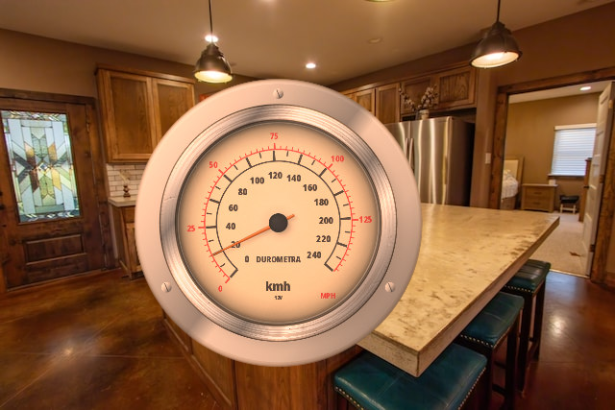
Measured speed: 20 km/h
